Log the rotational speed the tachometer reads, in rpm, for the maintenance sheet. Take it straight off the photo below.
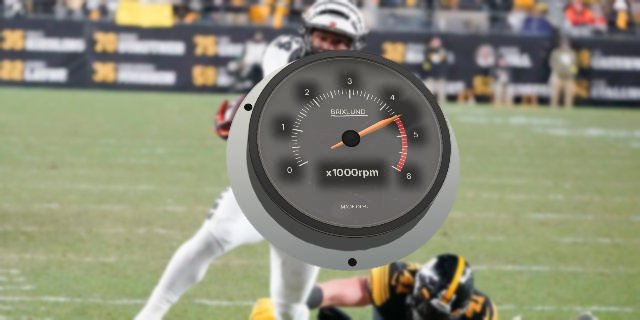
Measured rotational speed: 4500 rpm
